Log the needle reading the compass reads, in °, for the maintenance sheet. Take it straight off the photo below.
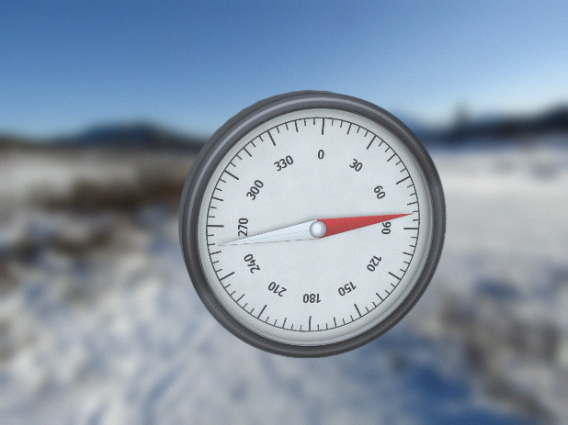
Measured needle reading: 80 °
